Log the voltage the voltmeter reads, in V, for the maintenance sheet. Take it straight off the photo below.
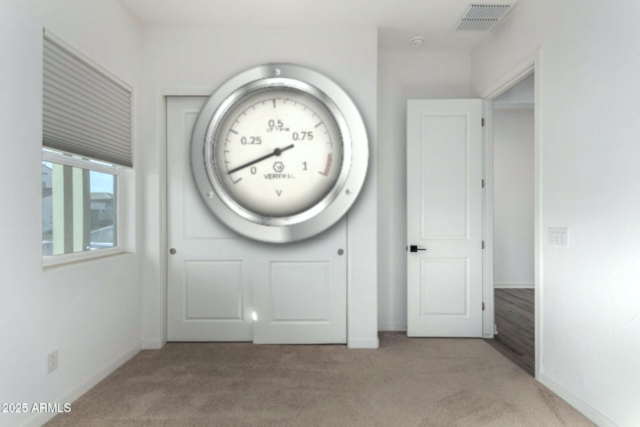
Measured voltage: 0.05 V
